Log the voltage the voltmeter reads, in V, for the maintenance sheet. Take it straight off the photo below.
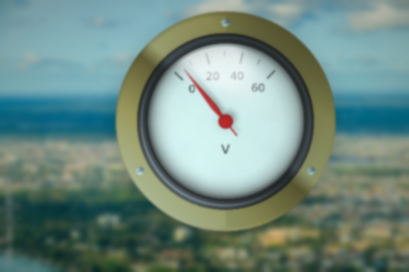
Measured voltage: 5 V
